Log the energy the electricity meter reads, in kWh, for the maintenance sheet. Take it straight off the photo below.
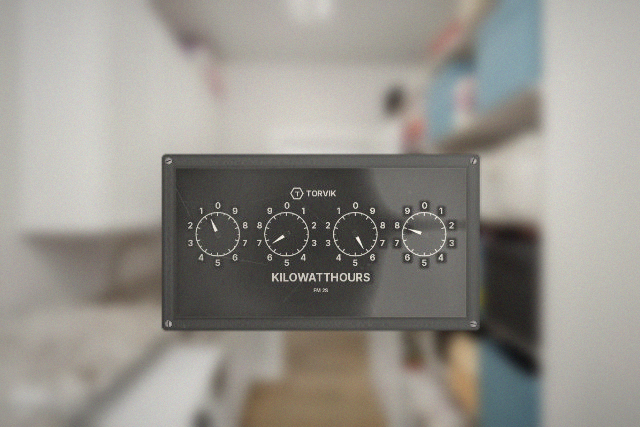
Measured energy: 658 kWh
